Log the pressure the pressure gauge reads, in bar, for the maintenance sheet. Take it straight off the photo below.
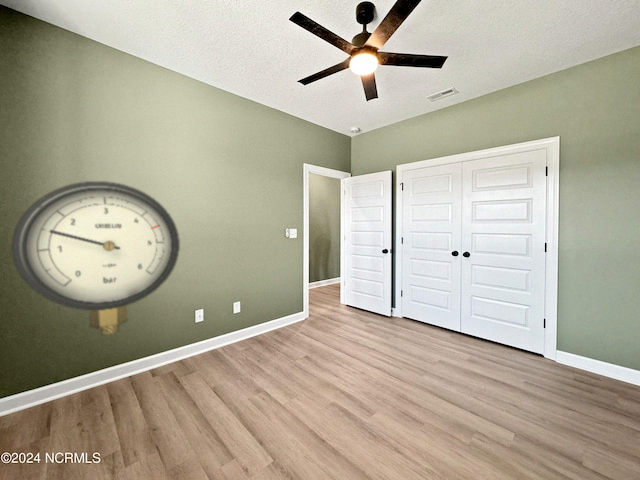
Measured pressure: 1.5 bar
